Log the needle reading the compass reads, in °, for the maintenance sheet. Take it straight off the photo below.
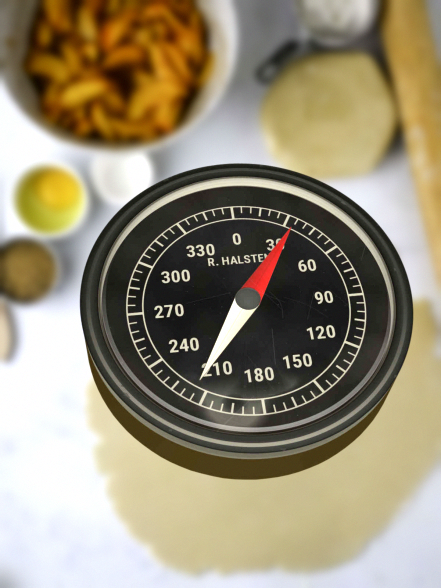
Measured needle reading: 35 °
